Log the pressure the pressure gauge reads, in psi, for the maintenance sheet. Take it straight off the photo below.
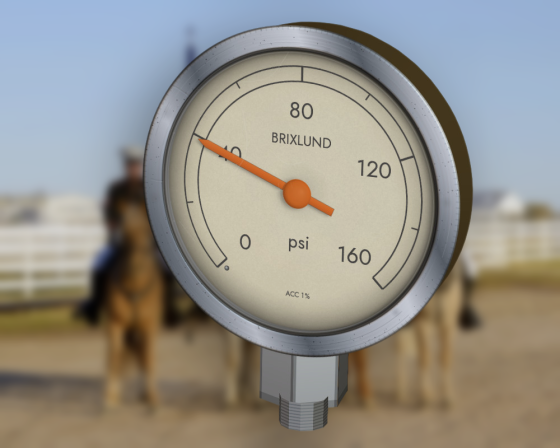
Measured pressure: 40 psi
